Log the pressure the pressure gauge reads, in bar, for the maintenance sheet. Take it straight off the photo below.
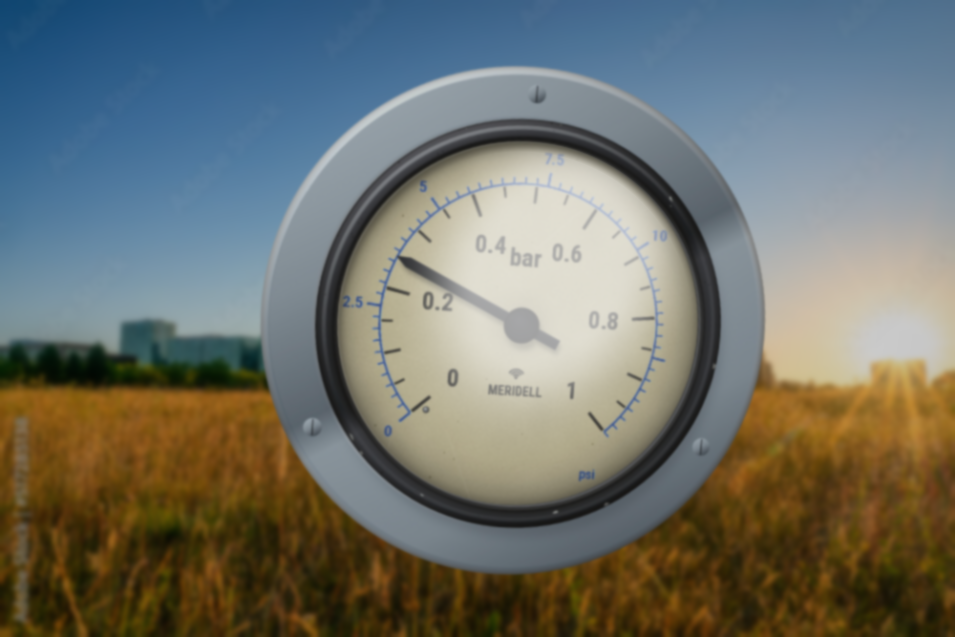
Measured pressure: 0.25 bar
